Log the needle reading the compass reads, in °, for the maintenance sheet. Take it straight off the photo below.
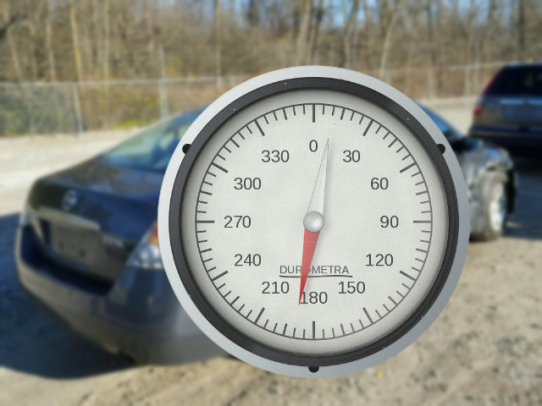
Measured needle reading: 190 °
